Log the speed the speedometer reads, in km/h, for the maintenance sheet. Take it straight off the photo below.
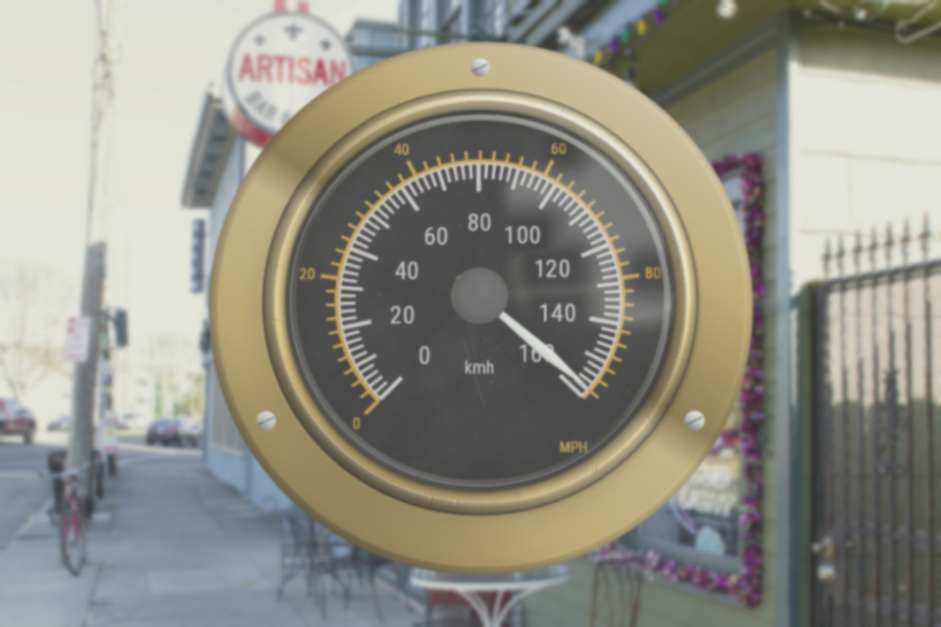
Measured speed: 158 km/h
